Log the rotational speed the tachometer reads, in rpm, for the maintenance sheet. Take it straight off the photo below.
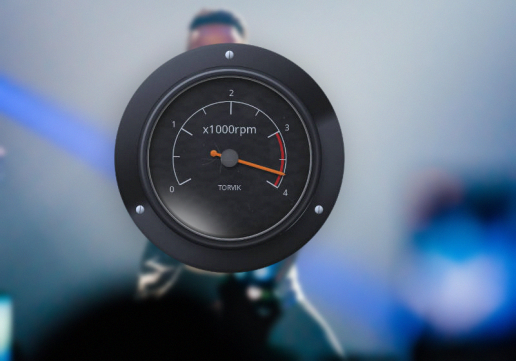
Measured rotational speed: 3750 rpm
